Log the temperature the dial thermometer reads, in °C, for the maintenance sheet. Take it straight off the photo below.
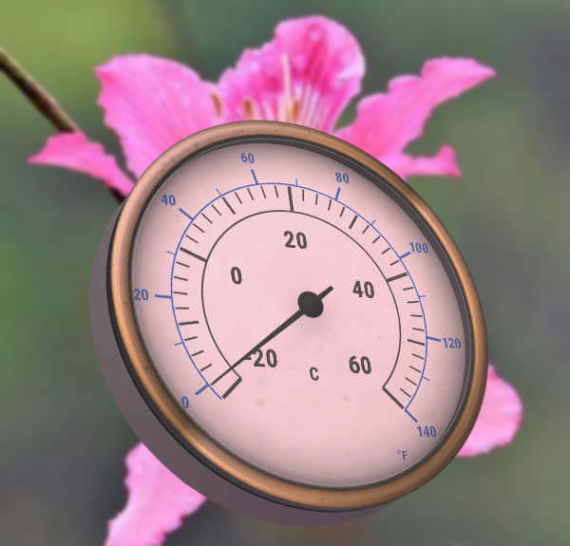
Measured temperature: -18 °C
